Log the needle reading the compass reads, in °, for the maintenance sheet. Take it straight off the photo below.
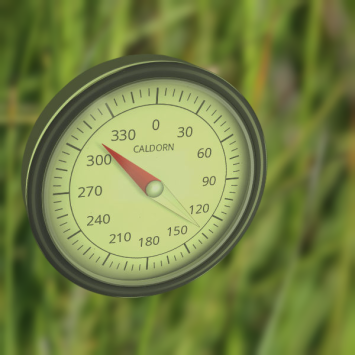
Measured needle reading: 312.5 °
